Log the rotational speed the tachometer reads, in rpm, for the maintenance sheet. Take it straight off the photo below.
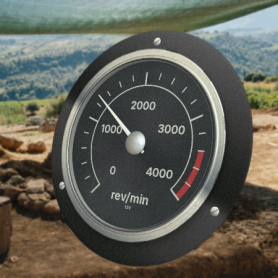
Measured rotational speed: 1300 rpm
